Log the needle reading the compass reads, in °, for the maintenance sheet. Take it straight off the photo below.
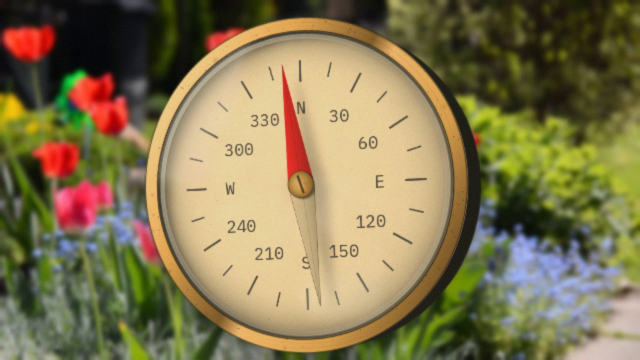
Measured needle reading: 352.5 °
